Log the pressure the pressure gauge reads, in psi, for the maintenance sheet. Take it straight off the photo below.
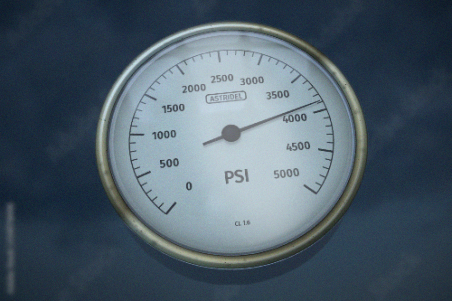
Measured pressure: 3900 psi
